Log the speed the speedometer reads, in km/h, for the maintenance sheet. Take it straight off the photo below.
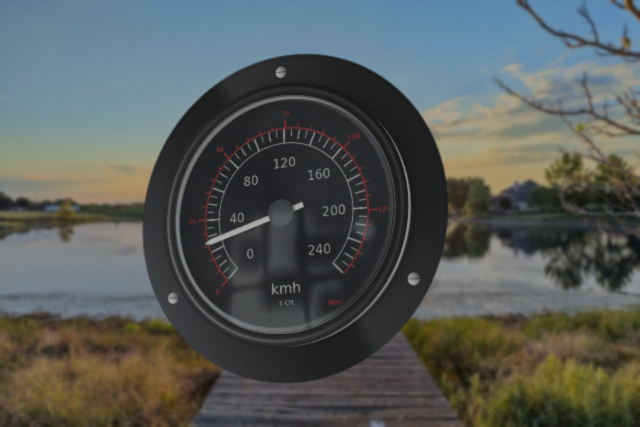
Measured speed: 25 km/h
